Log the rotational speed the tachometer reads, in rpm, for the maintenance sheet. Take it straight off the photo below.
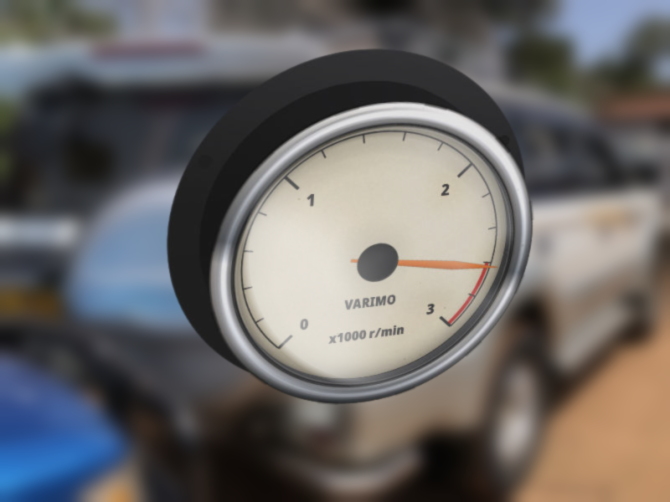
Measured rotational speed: 2600 rpm
